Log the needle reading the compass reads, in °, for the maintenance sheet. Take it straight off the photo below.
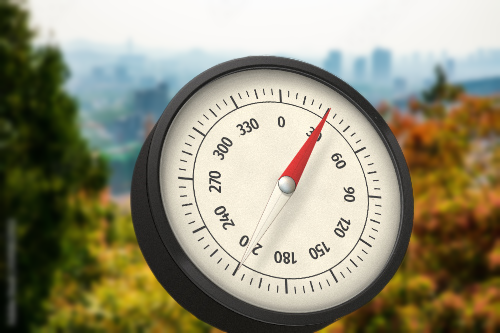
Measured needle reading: 30 °
